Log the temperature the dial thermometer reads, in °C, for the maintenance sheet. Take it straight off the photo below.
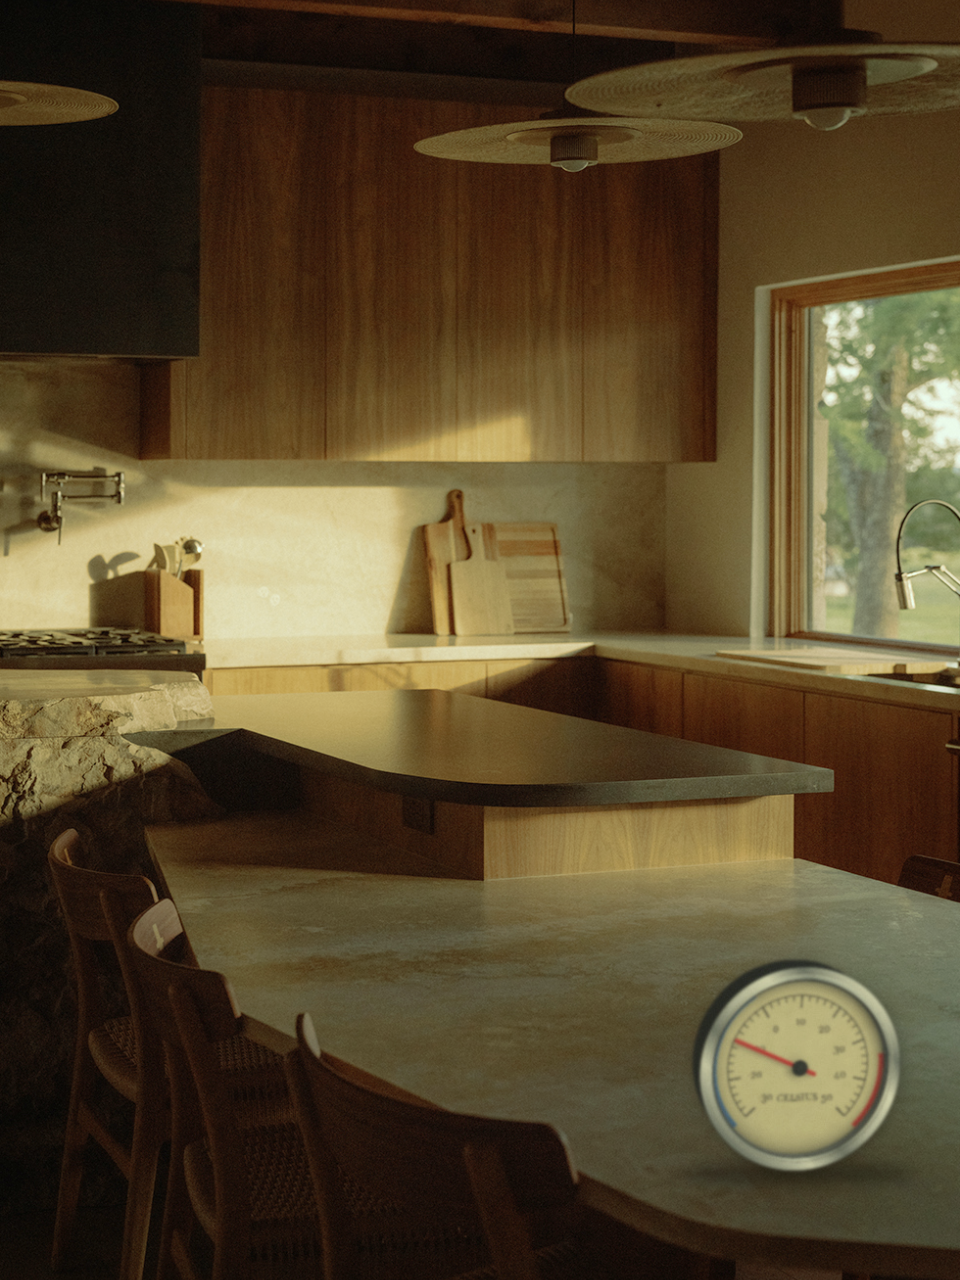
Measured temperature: -10 °C
